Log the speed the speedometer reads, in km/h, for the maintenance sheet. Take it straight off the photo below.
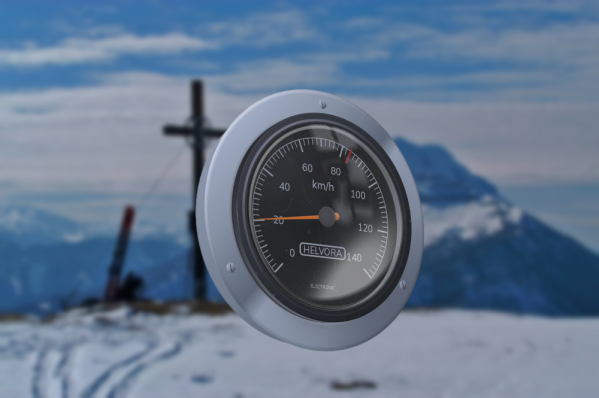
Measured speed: 20 km/h
